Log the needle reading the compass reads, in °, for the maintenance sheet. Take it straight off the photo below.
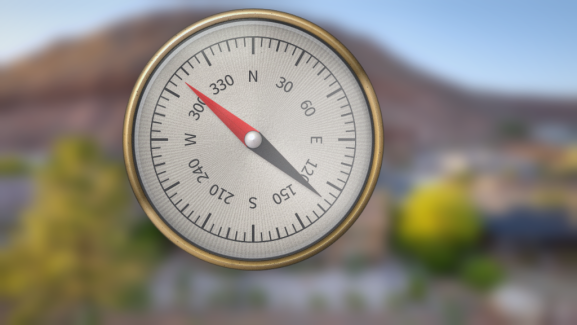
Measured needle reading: 310 °
